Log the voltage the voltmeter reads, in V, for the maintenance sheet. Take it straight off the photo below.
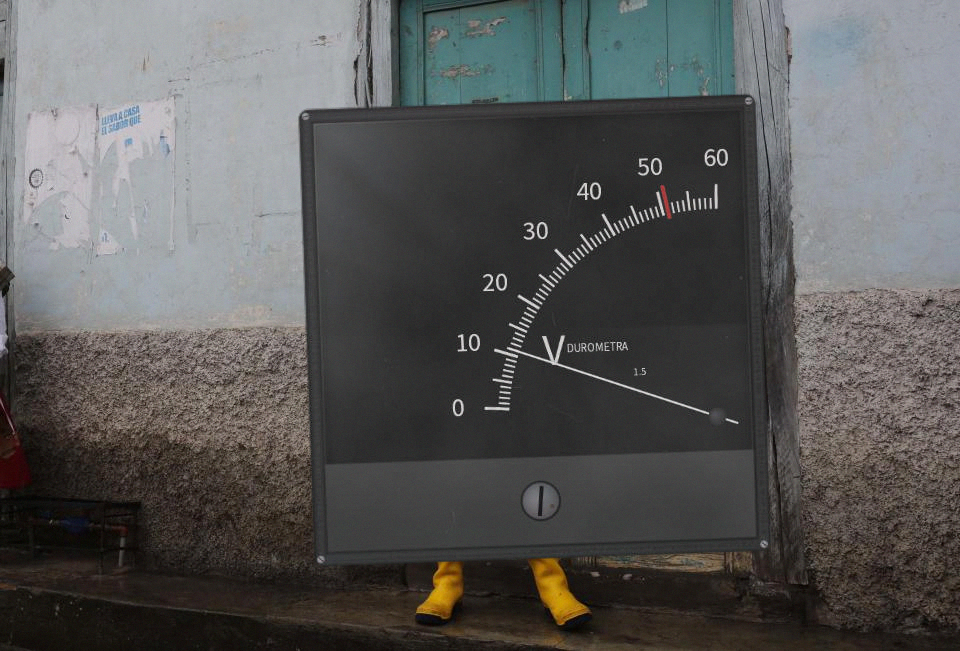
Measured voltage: 11 V
